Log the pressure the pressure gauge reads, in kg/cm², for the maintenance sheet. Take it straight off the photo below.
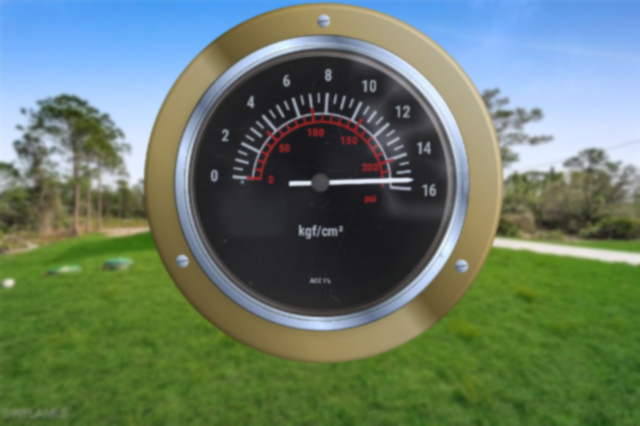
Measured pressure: 15.5 kg/cm²
